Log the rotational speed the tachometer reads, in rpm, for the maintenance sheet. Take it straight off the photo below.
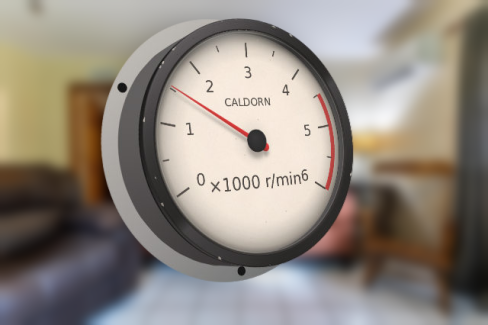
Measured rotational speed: 1500 rpm
